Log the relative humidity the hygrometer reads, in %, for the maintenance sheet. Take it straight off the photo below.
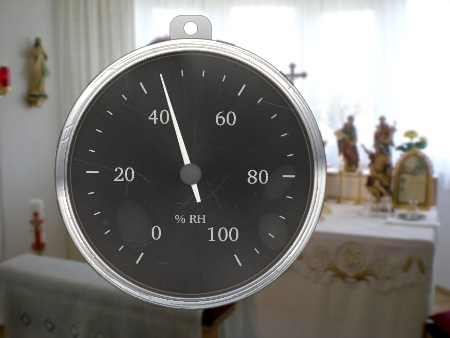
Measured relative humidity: 44 %
